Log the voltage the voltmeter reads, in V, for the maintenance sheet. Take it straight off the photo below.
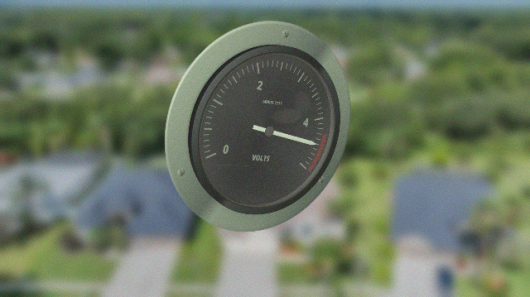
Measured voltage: 4.5 V
